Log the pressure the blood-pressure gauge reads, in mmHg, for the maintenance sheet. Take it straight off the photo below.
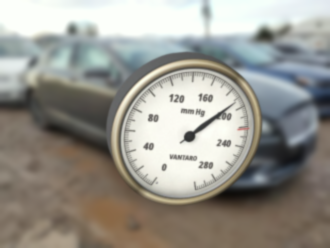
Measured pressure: 190 mmHg
